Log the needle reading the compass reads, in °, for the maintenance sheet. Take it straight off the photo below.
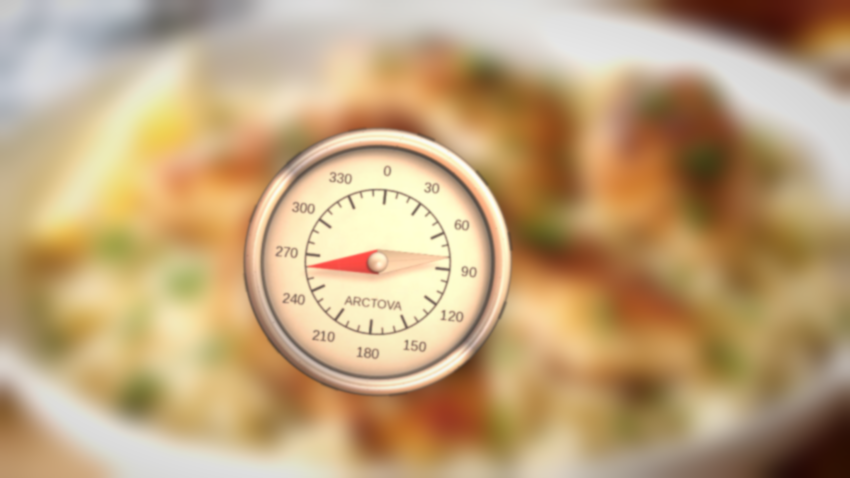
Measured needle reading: 260 °
